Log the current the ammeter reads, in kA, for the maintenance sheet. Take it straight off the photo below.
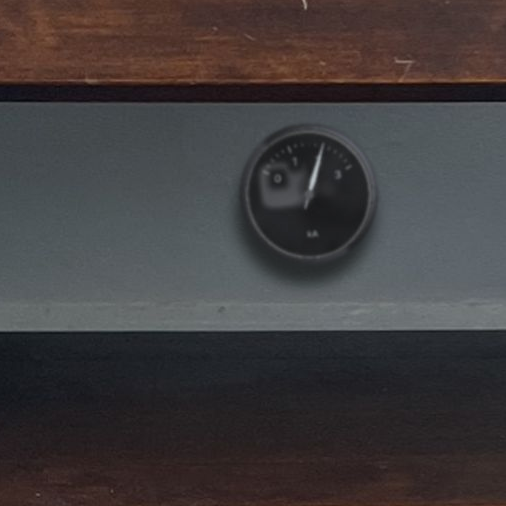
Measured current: 2 kA
